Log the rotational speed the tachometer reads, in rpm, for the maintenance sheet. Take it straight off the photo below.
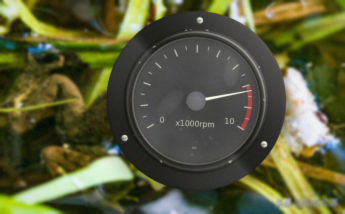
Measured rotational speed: 8250 rpm
